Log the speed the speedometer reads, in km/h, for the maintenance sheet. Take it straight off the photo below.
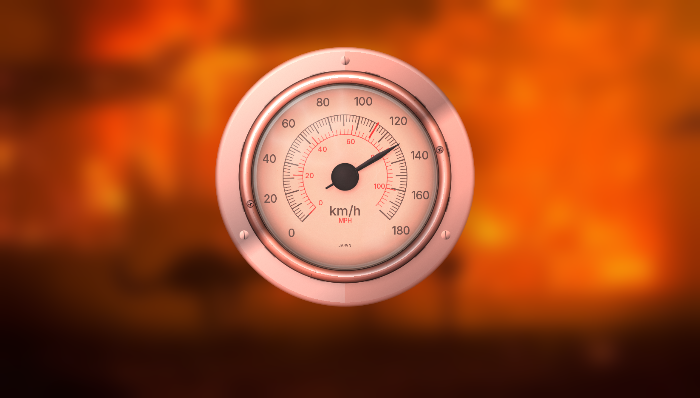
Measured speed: 130 km/h
